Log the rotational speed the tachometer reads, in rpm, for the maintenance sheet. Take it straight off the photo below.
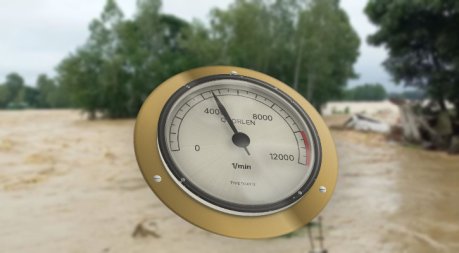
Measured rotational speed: 4500 rpm
